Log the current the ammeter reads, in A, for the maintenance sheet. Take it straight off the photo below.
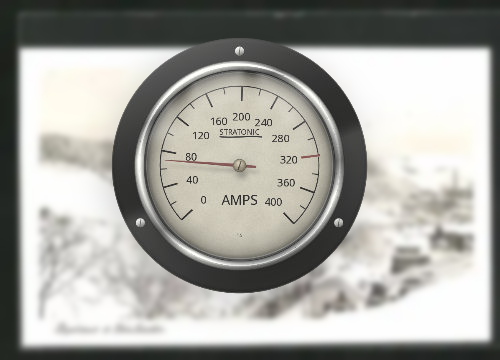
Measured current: 70 A
